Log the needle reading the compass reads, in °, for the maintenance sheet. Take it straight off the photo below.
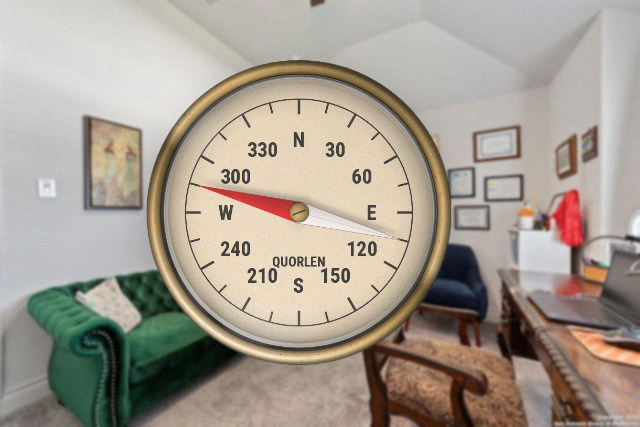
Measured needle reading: 285 °
